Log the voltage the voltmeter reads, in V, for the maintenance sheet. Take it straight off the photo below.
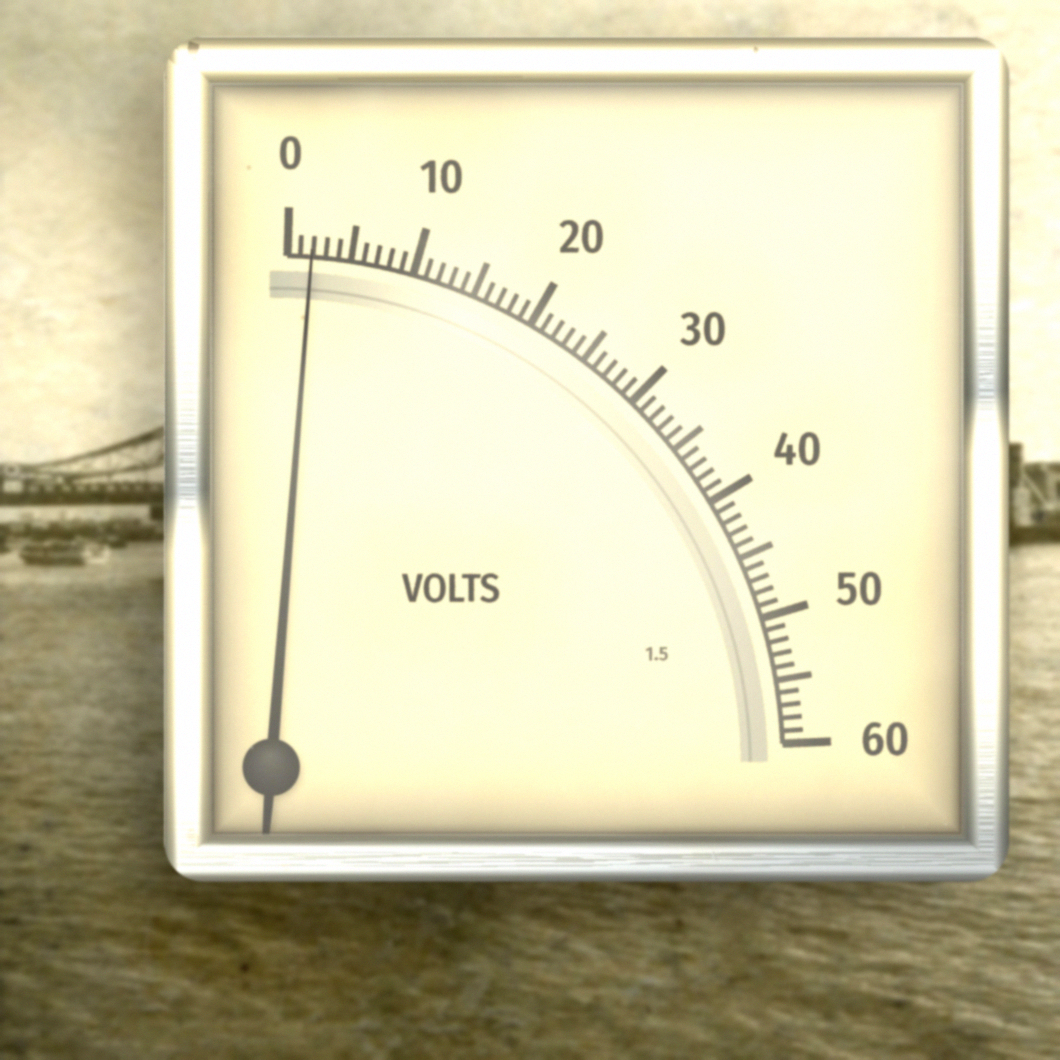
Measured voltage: 2 V
